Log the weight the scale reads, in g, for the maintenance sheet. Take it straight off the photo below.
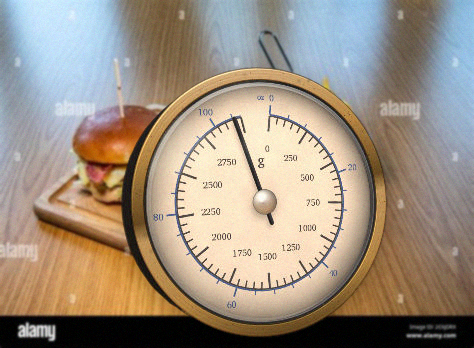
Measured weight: 2950 g
